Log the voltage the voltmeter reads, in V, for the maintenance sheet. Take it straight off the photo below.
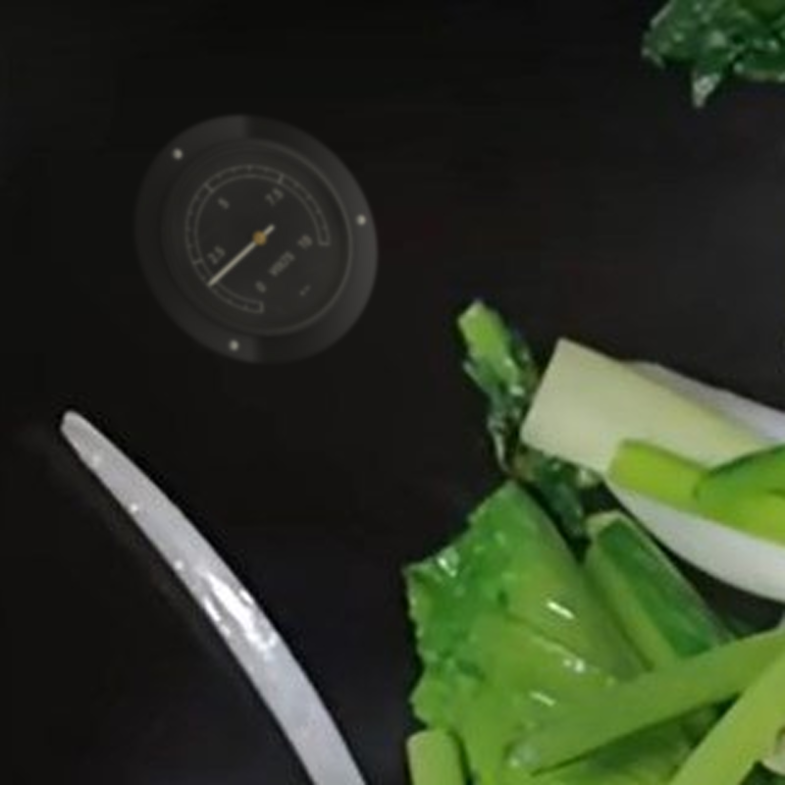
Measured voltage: 1.75 V
